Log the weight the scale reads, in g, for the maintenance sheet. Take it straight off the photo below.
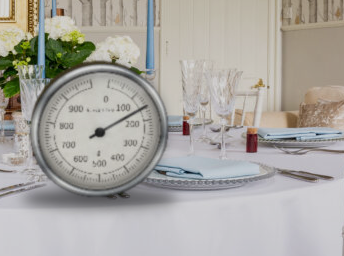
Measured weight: 150 g
